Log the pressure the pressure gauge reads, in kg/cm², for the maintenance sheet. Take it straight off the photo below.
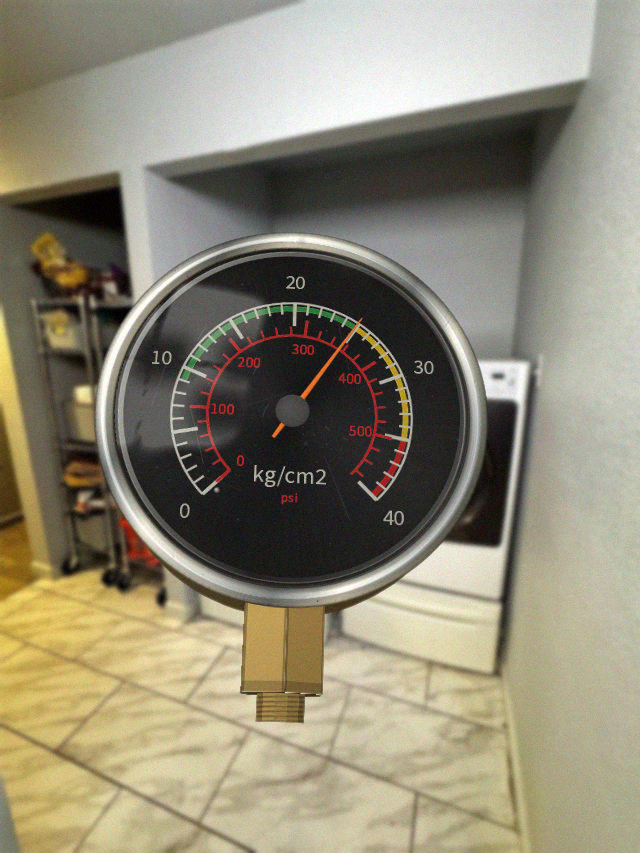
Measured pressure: 25 kg/cm²
